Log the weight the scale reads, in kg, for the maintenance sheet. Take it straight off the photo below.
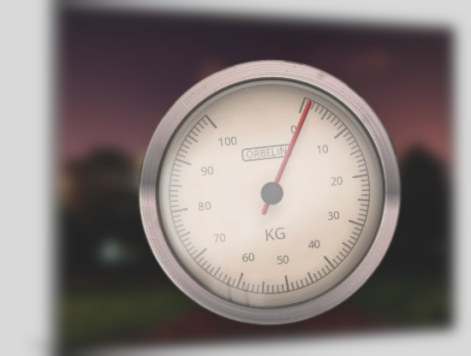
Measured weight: 1 kg
